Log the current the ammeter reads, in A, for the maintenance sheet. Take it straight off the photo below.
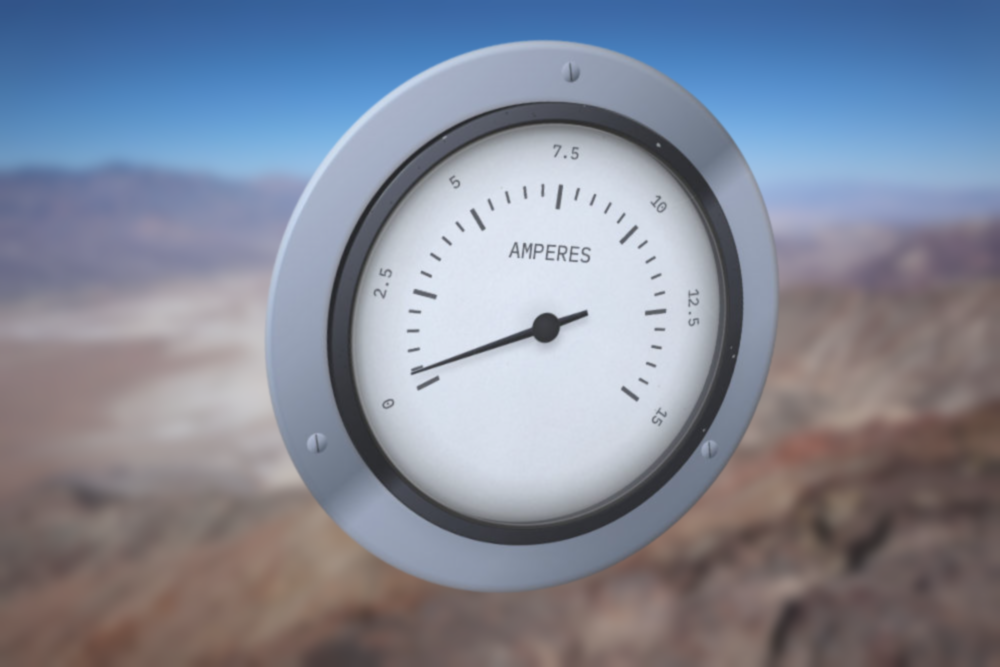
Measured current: 0.5 A
